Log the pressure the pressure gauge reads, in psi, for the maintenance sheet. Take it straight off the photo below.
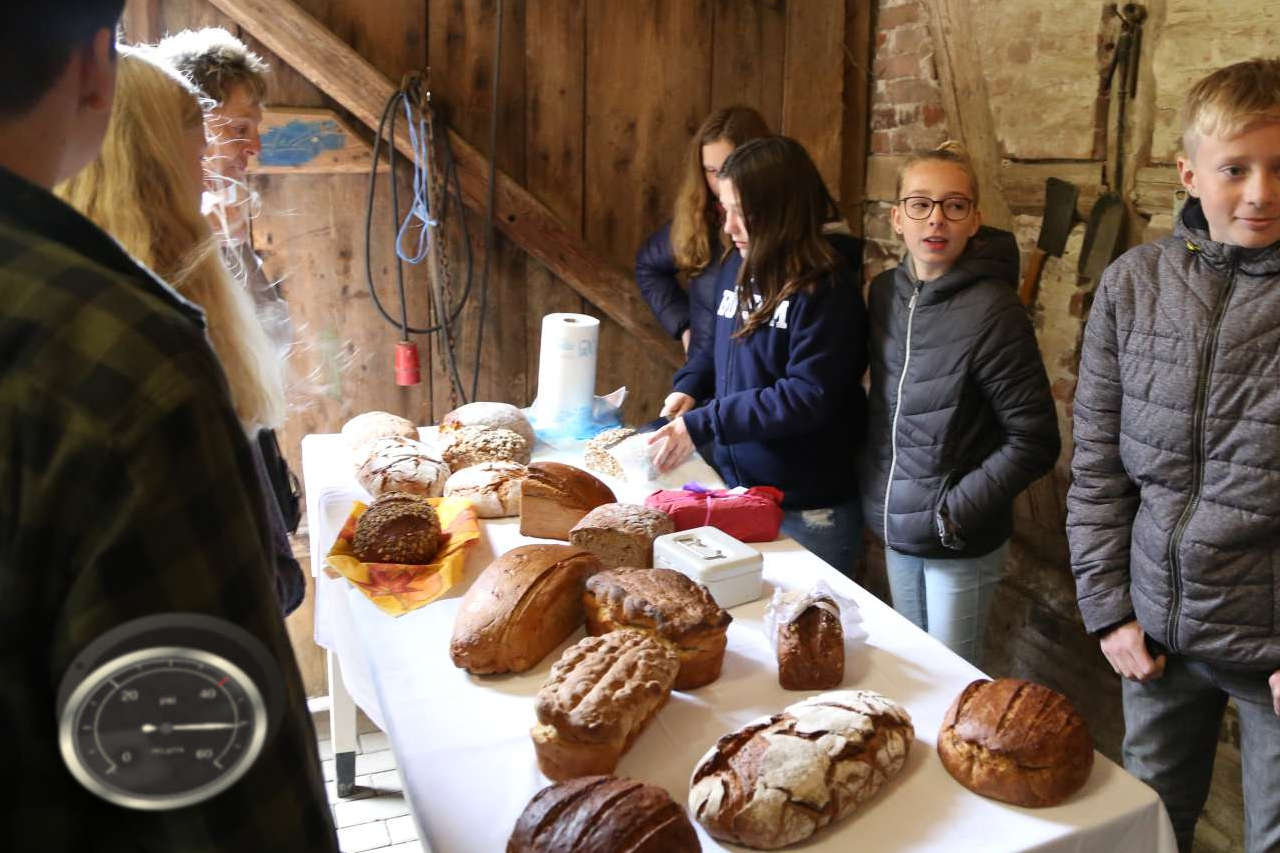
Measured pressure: 50 psi
